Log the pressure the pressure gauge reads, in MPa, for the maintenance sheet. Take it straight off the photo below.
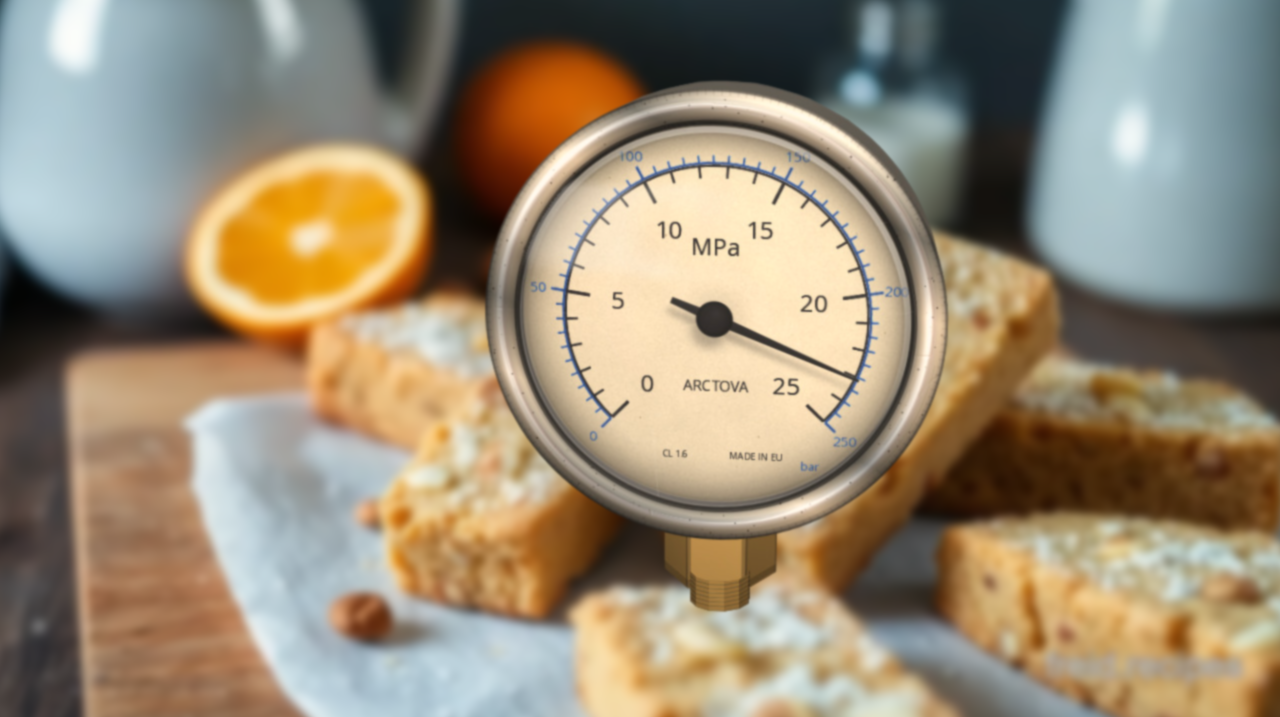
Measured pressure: 23 MPa
